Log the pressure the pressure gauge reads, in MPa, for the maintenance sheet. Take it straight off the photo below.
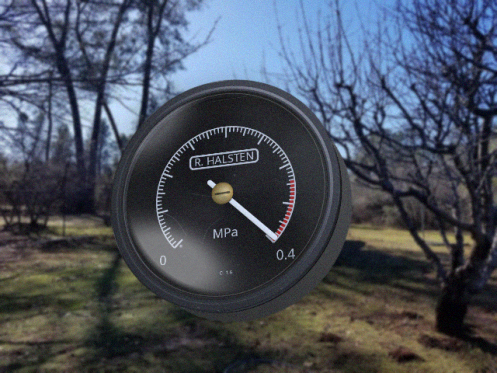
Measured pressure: 0.395 MPa
